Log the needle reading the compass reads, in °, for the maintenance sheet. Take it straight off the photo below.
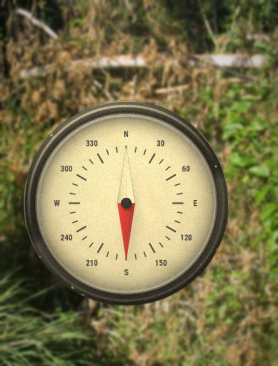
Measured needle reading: 180 °
